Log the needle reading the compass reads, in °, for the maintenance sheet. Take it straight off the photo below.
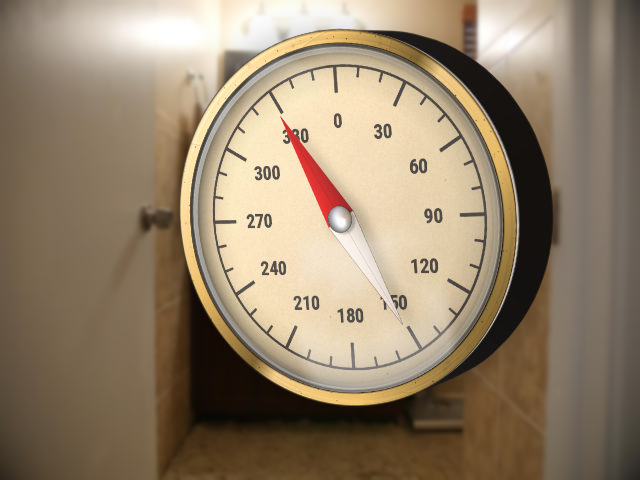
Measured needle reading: 330 °
